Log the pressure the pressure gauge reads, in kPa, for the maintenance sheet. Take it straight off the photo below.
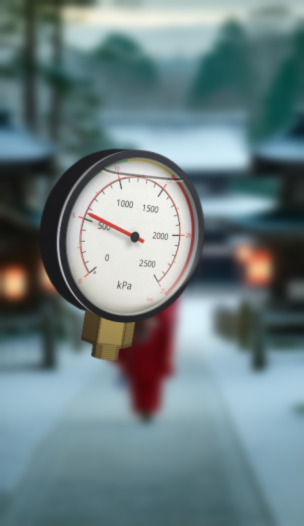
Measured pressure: 550 kPa
